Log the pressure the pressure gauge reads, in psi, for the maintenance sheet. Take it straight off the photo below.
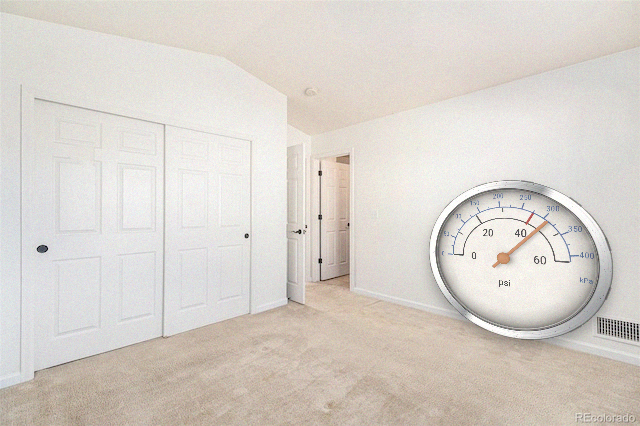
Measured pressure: 45 psi
